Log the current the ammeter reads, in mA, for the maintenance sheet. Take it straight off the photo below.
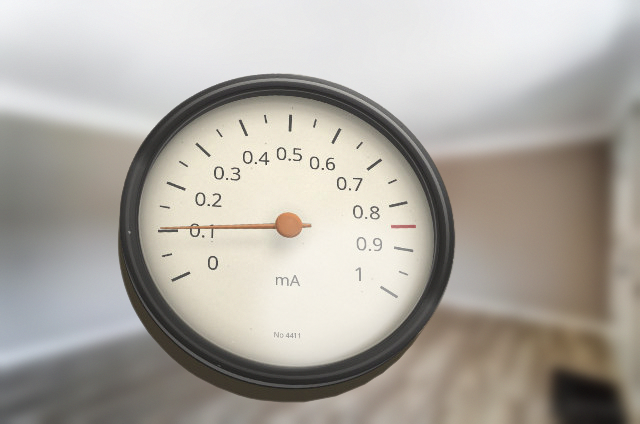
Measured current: 0.1 mA
